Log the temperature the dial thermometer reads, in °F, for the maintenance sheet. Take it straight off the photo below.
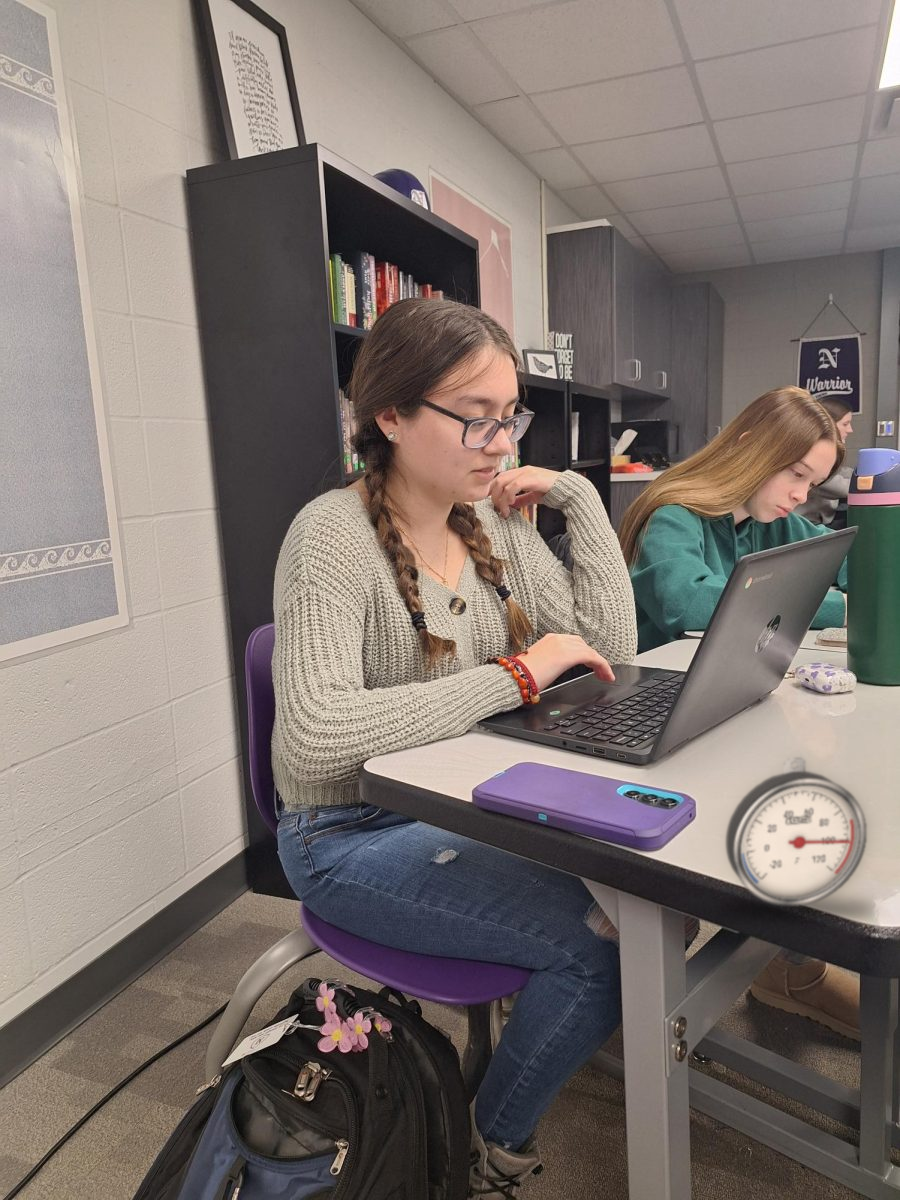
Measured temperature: 100 °F
